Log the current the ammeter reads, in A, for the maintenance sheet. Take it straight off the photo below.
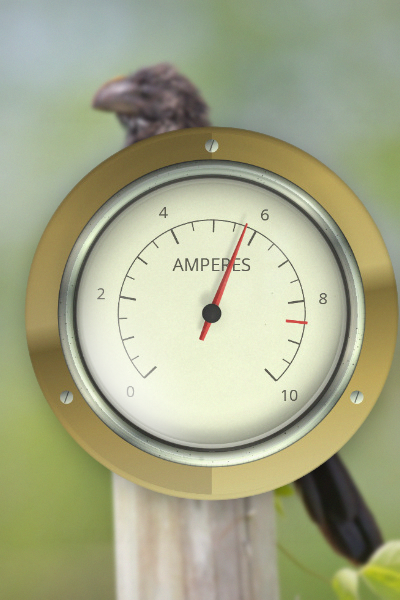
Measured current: 5.75 A
